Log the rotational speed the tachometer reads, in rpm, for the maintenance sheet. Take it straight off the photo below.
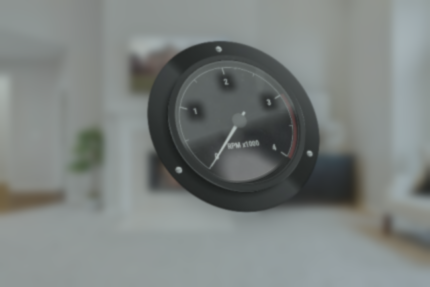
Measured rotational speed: 0 rpm
